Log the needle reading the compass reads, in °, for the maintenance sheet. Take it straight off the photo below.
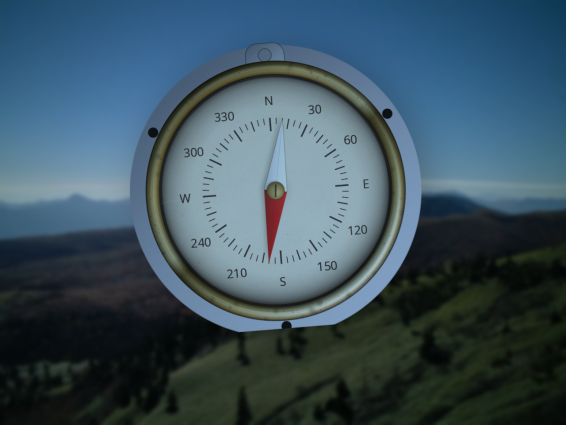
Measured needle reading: 190 °
